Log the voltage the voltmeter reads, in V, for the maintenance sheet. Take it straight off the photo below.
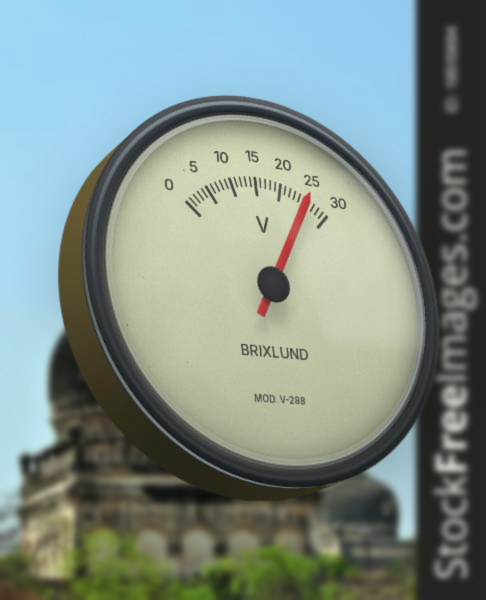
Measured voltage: 25 V
